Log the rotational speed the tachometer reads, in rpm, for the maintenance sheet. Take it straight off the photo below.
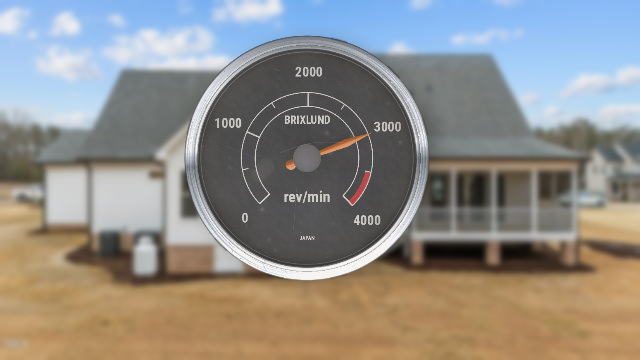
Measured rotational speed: 3000 rpm
